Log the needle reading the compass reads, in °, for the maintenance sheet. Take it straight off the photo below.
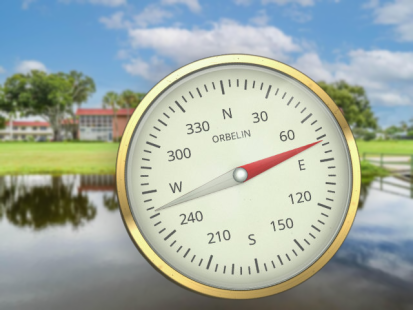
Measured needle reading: 77.5 °
